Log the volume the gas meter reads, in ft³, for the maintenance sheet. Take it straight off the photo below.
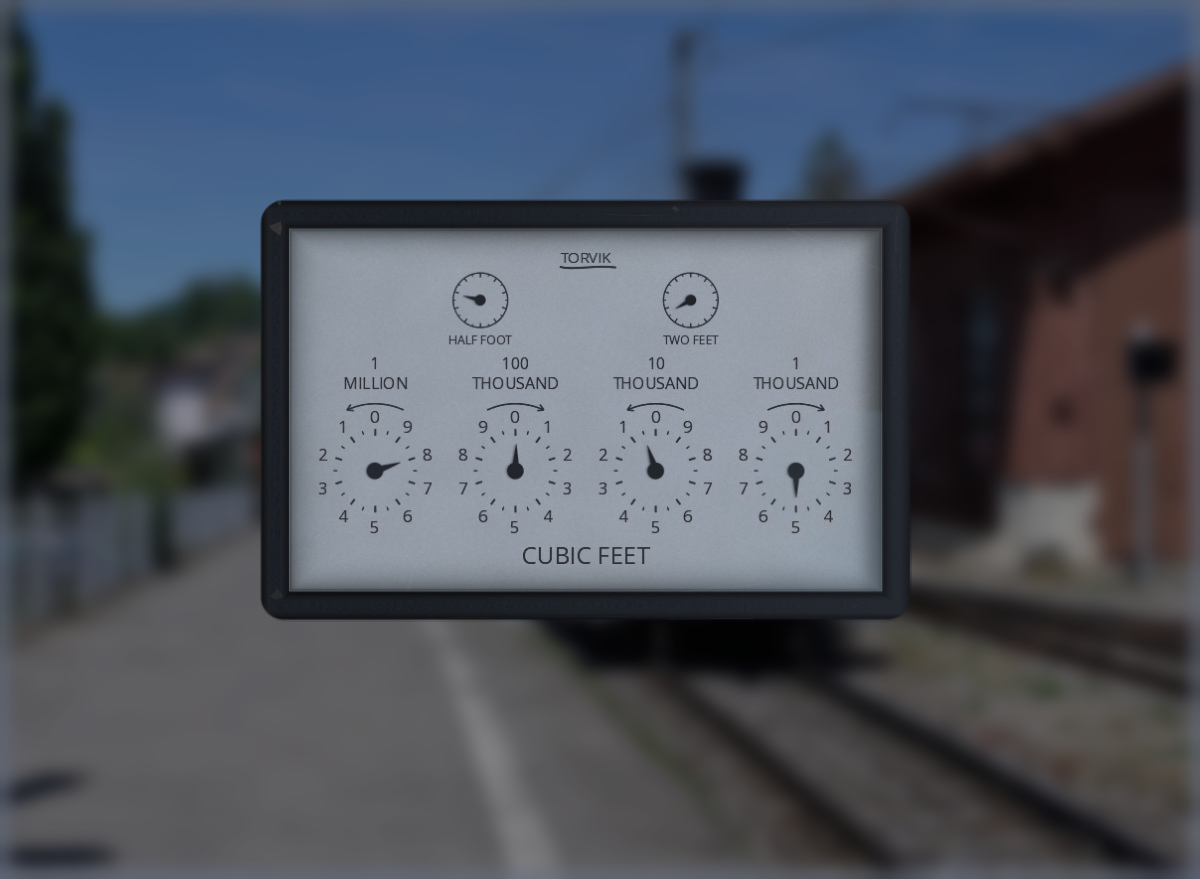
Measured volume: 800500 ft³
